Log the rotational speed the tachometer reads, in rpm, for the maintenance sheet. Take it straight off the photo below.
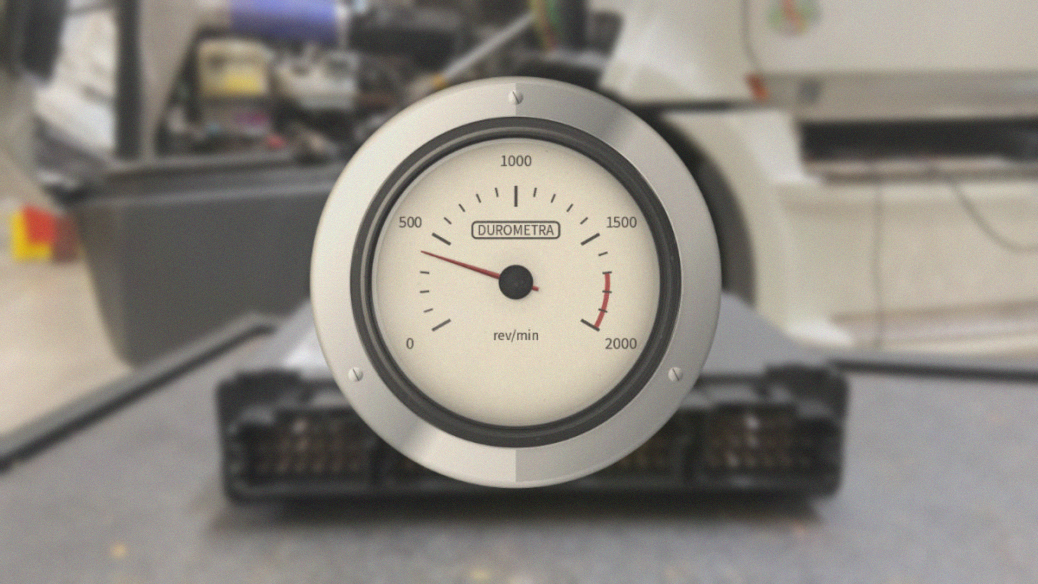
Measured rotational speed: 400 rpm
